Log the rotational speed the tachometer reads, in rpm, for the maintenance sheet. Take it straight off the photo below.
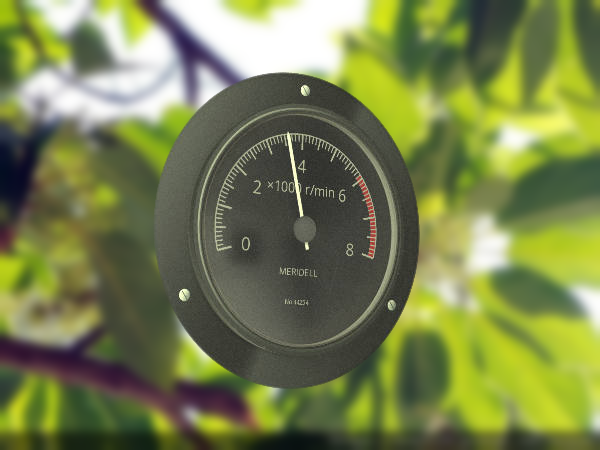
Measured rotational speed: 3500 rpm
